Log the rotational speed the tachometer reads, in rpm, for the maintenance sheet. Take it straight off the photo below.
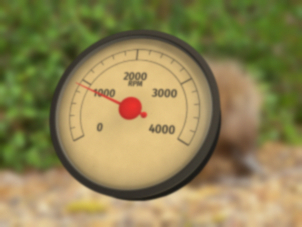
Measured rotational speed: 900 rpm
